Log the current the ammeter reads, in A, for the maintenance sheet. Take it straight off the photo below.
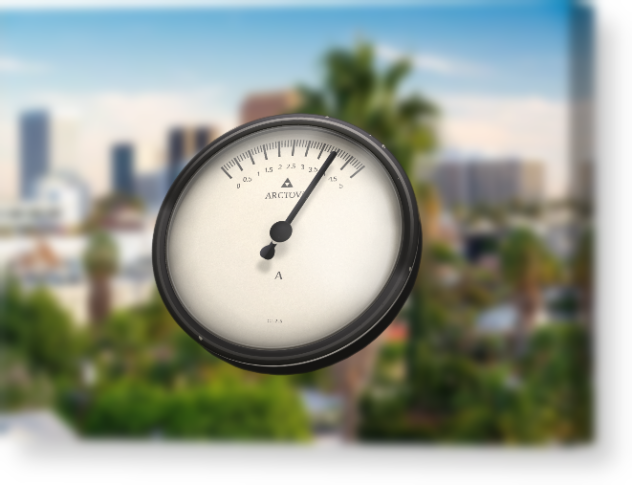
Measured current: 4 A
